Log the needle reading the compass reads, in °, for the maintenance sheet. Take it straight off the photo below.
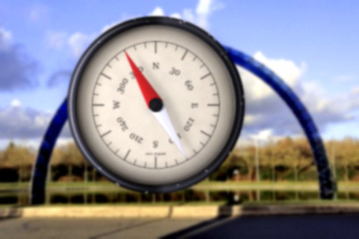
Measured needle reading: 330 °
